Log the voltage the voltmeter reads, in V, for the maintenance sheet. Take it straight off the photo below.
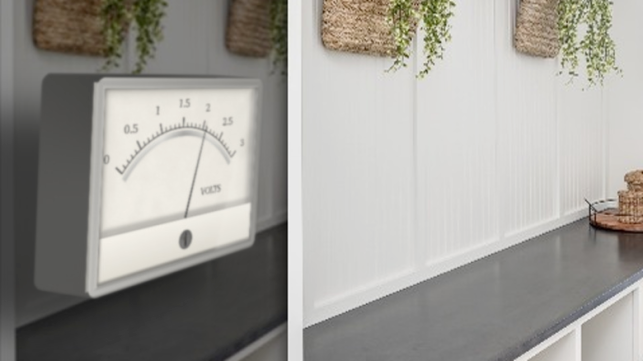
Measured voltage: 2 V
